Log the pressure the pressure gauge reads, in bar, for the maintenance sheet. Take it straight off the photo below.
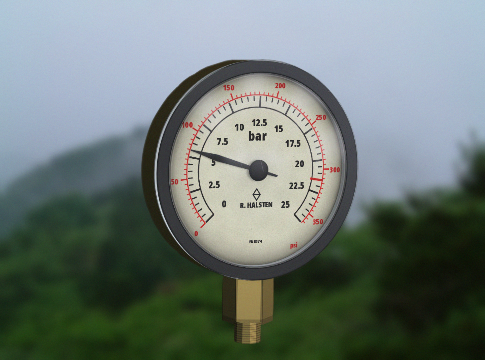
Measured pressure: 5.5 bar
